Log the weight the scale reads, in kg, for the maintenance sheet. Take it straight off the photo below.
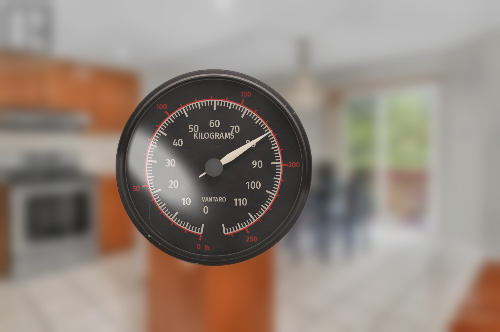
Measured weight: 80 kg
